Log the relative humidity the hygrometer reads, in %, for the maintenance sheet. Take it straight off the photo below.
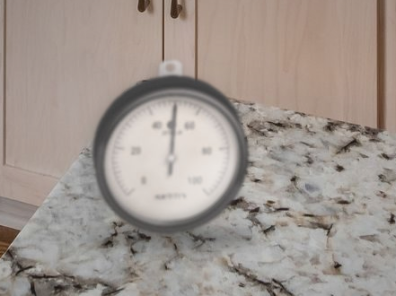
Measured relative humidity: 50 %
